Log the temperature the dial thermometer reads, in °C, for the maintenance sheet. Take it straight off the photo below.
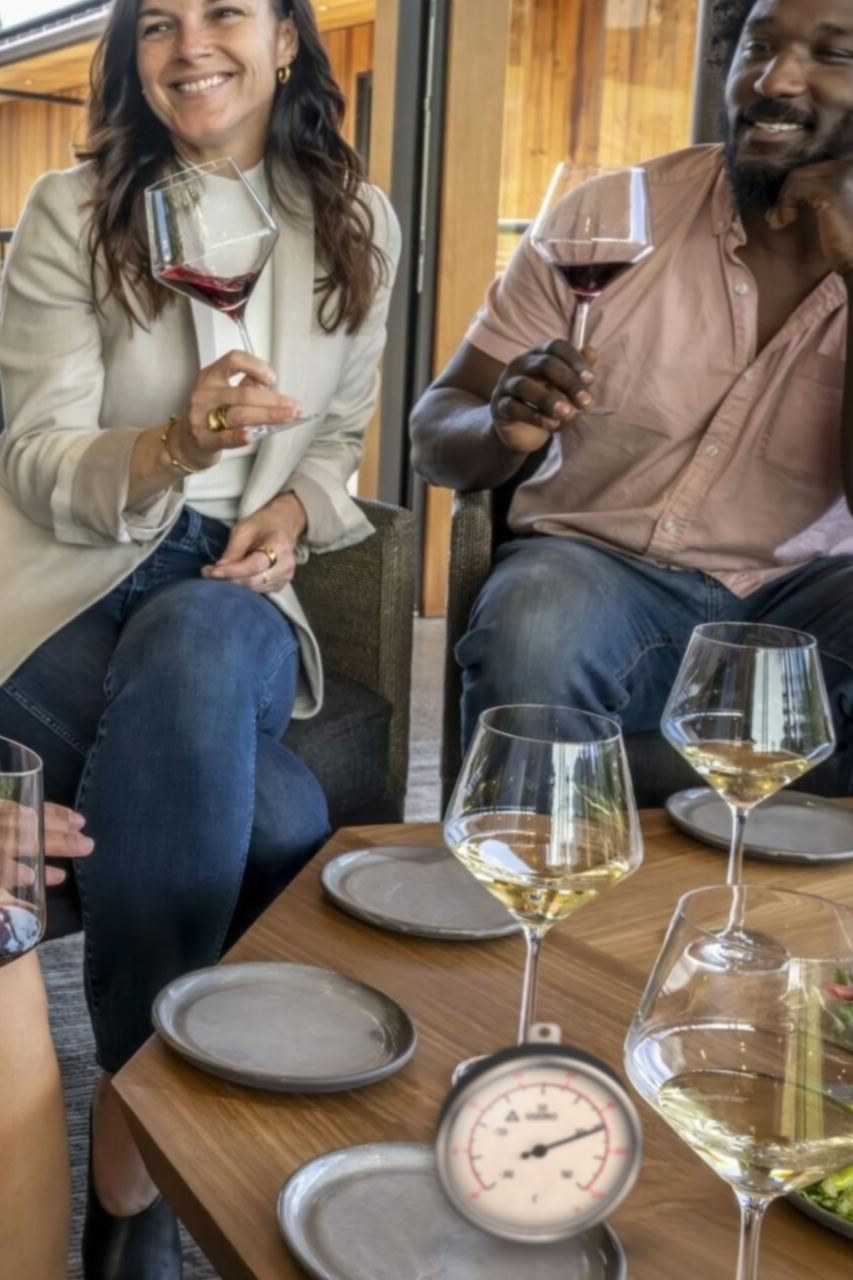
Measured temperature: 30 °C
